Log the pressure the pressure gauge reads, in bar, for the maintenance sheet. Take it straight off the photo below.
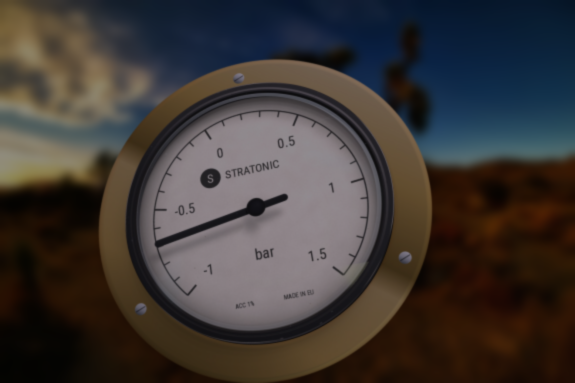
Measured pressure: -0.7 bar
